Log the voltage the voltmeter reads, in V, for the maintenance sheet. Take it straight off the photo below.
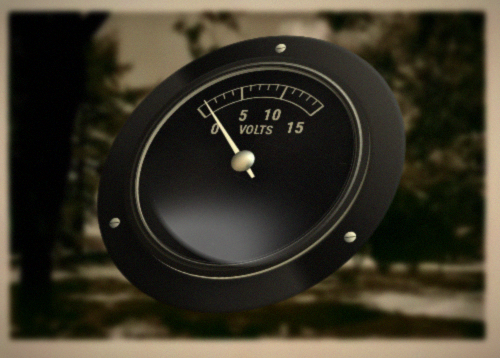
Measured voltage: 1 V
